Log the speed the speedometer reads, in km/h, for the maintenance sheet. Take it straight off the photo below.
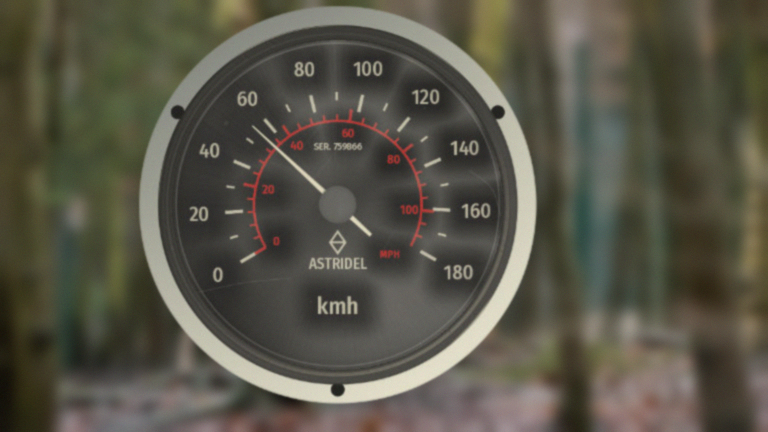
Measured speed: 55 km/h
